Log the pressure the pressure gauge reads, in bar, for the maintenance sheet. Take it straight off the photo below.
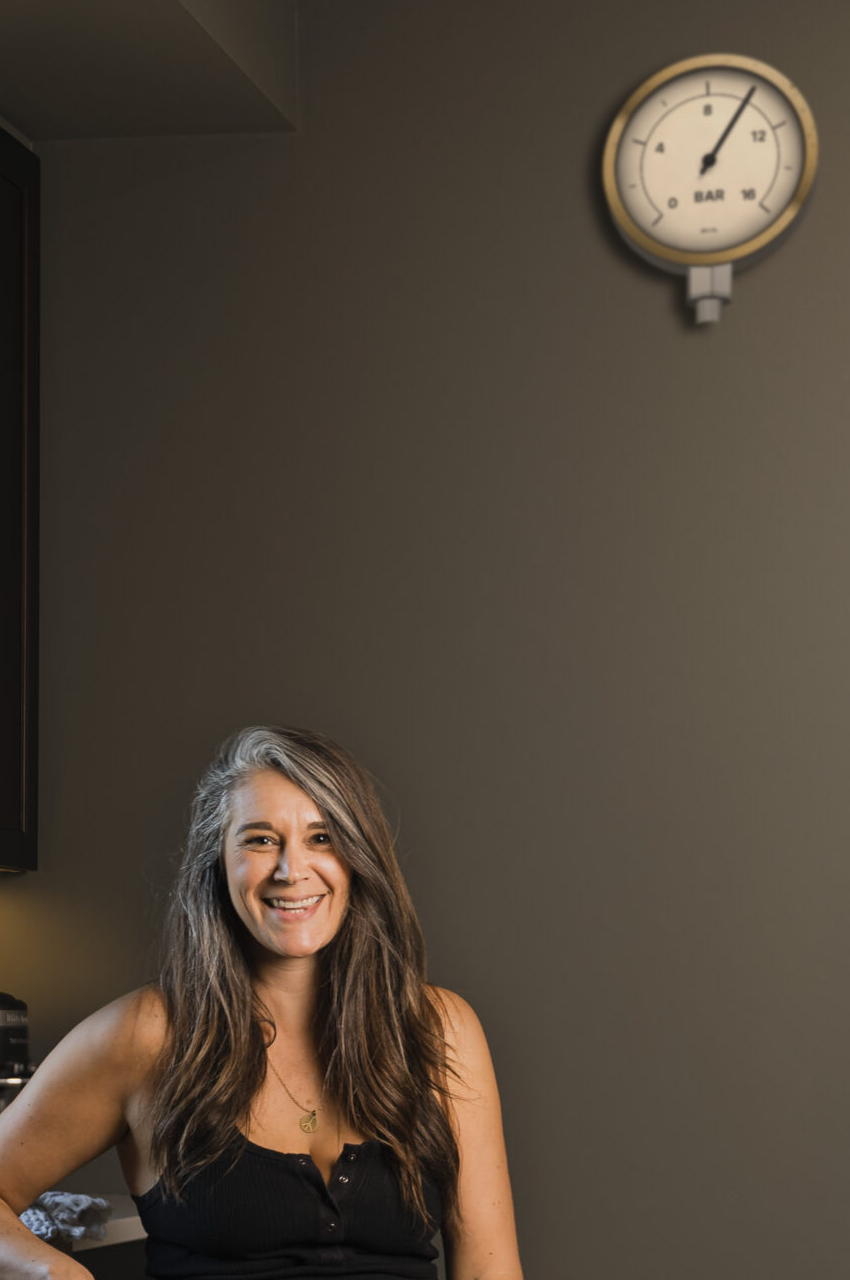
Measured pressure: 10 bar
